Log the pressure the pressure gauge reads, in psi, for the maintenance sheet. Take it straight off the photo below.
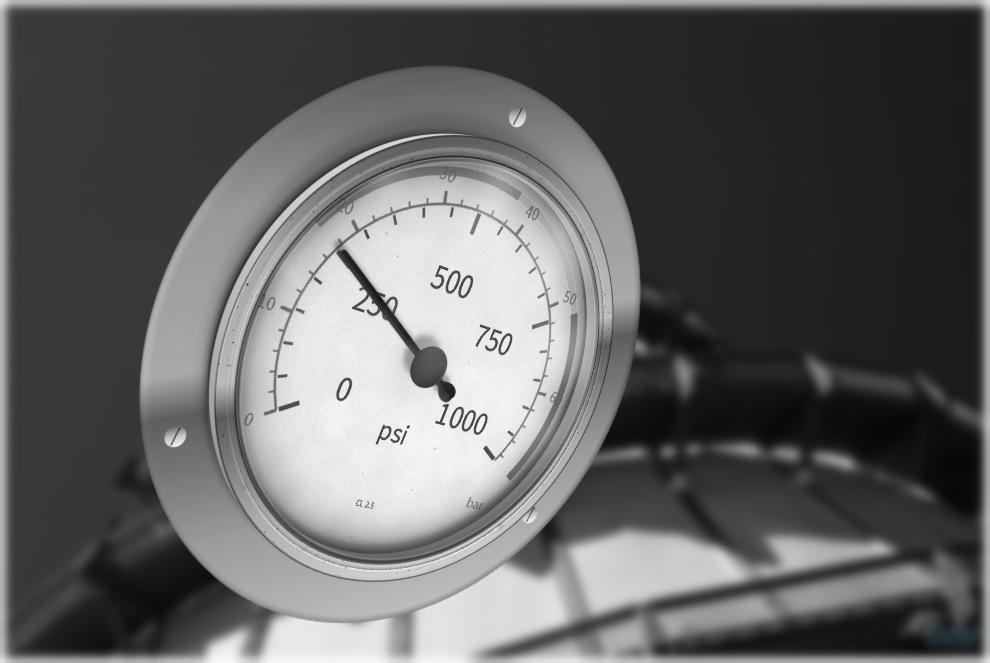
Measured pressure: 250 psi
